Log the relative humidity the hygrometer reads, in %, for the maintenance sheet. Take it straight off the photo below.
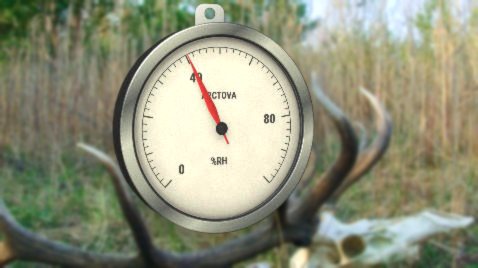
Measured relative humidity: 40 %
